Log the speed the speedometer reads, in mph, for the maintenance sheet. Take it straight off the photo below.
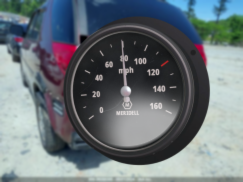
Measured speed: 80 mph
